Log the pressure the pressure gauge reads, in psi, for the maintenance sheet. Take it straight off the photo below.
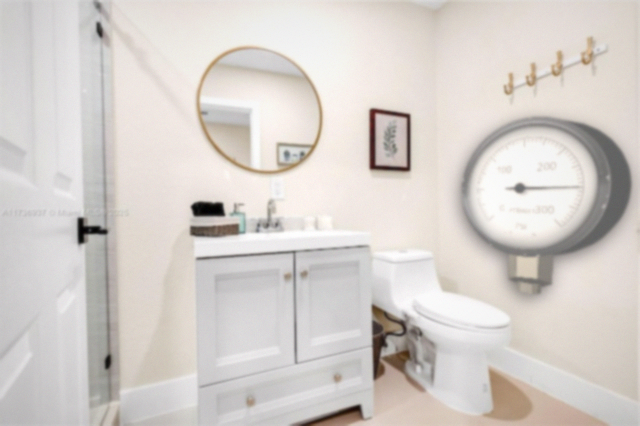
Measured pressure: 250 psi
